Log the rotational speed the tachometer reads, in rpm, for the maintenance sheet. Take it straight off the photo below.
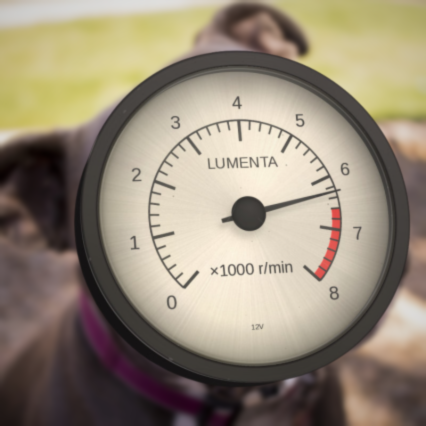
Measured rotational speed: 6300 rpm
